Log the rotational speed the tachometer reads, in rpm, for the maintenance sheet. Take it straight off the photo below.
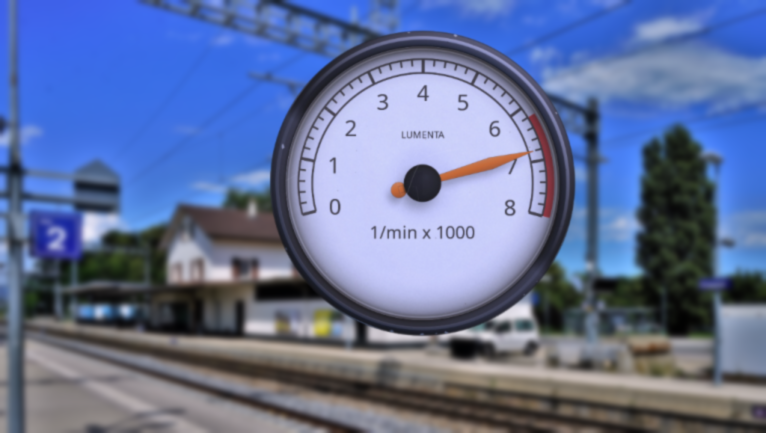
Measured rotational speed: 6800 rpm
